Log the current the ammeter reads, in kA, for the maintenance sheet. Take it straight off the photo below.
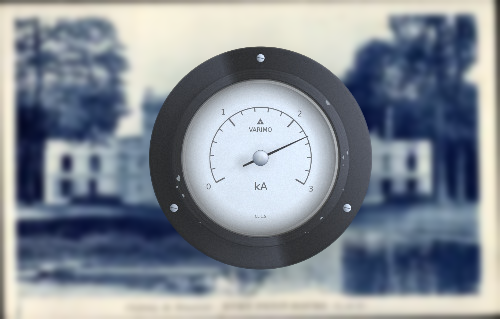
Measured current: 2.3 kA
